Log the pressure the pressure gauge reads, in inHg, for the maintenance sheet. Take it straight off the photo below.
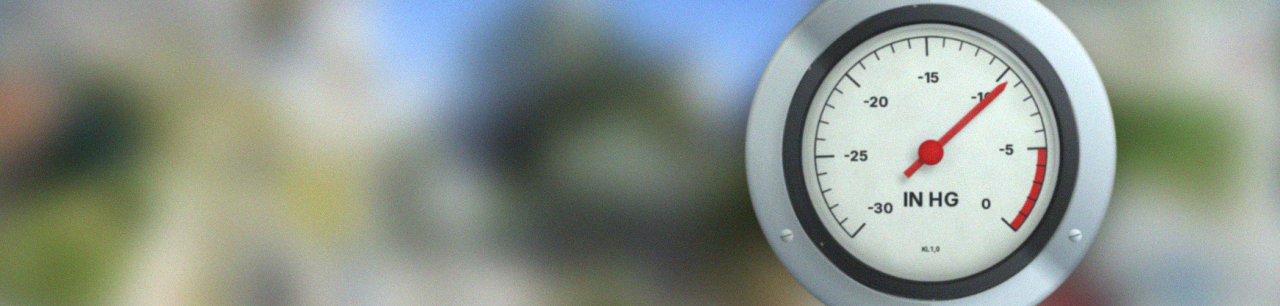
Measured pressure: -9.5 inHg
